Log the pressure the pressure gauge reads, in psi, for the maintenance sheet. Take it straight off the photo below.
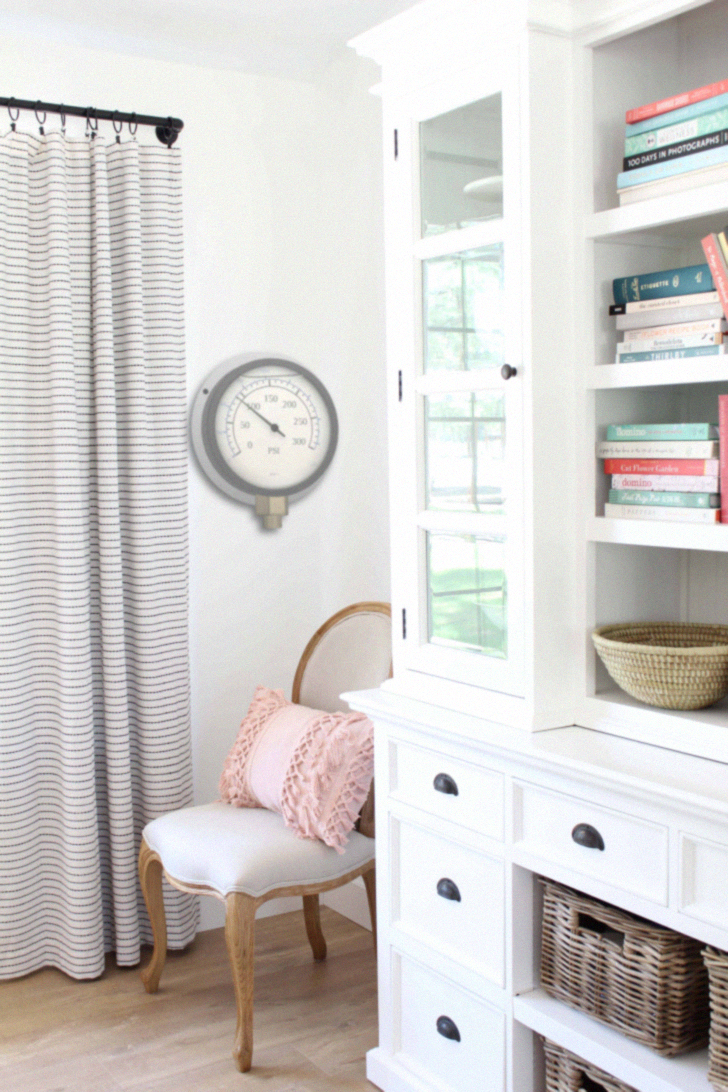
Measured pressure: 90 psi
